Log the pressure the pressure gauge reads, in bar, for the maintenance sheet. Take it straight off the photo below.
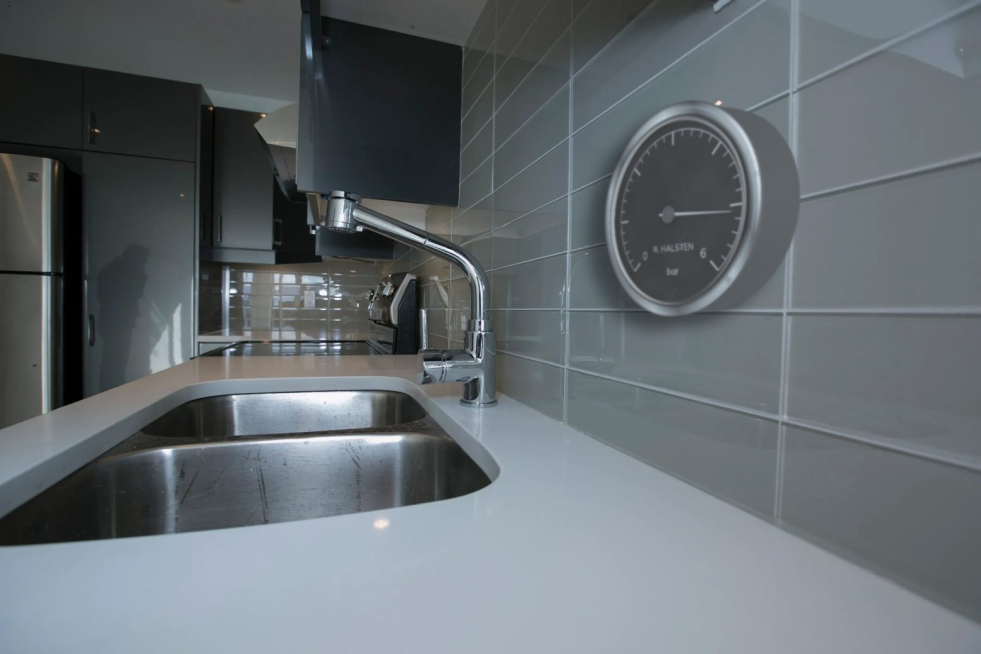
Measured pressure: 5.1 bar
